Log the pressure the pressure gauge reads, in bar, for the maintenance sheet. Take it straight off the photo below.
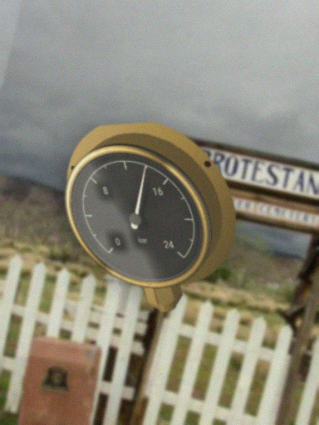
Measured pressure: 14 bar
